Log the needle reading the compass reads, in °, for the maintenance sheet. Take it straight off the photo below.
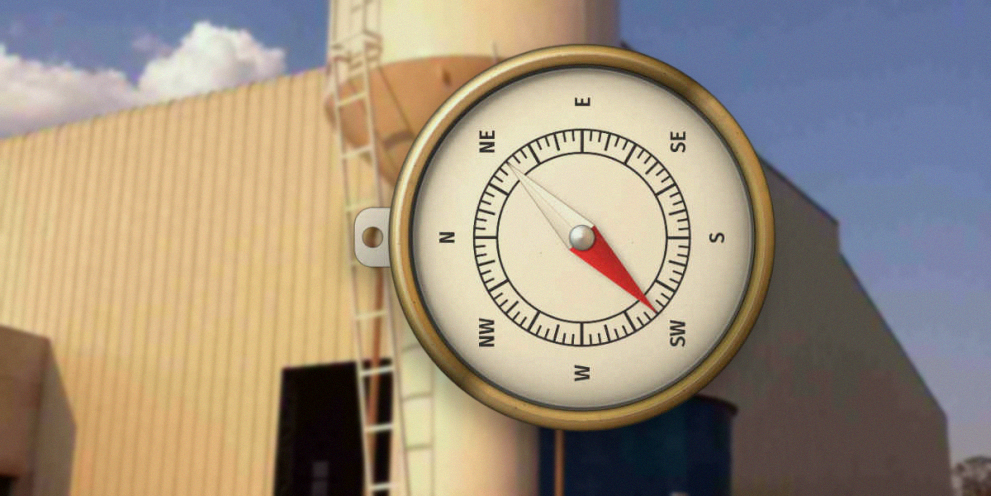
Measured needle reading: 225 °
